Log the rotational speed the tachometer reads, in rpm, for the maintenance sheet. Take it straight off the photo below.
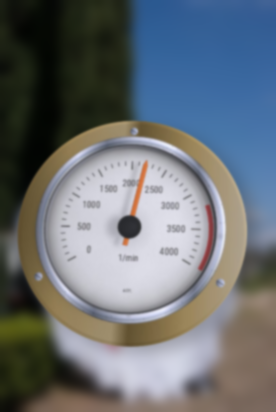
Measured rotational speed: 2200 rpm
